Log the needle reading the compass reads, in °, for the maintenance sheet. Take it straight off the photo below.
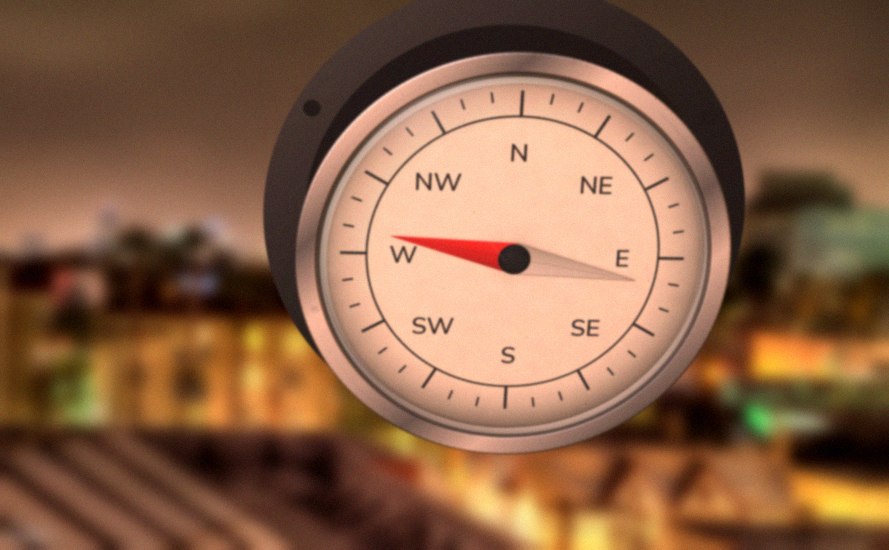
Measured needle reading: 280 °
